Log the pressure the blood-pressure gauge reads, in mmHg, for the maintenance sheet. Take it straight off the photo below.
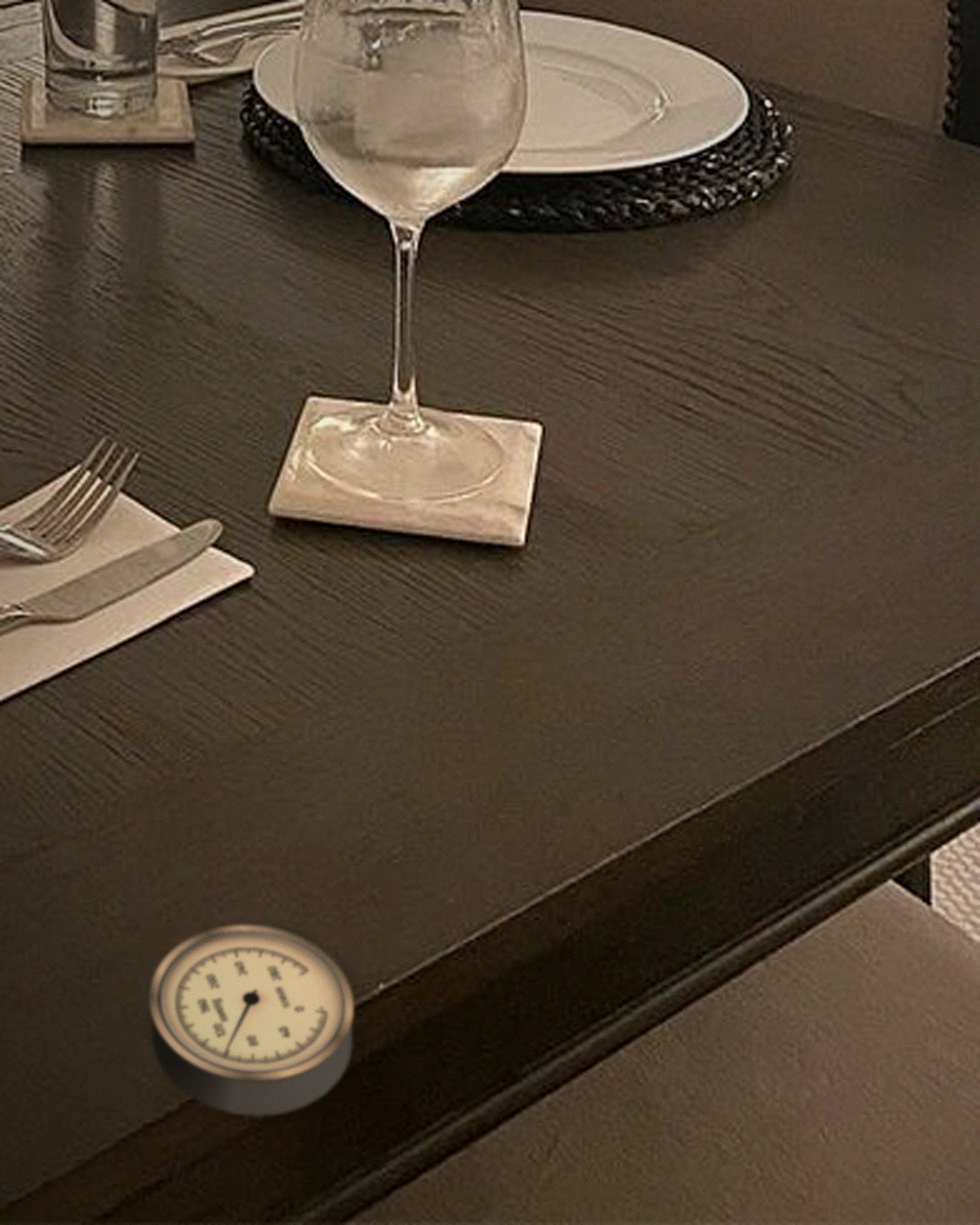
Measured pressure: 100 mmHg
